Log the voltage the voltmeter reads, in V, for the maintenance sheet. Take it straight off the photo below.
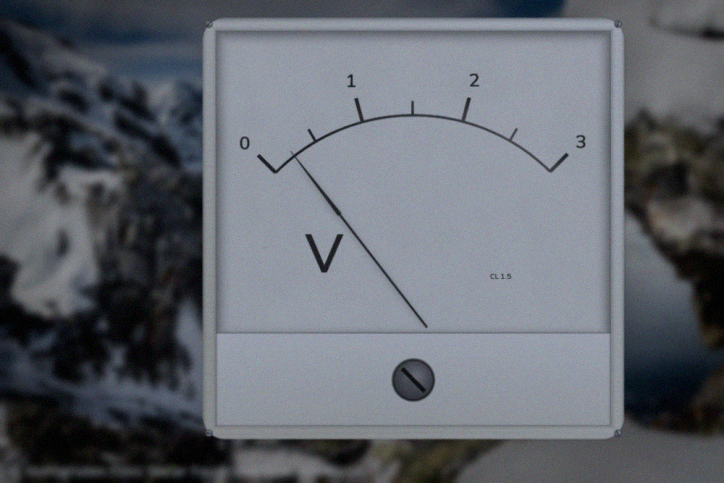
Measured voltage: 0.25 V
